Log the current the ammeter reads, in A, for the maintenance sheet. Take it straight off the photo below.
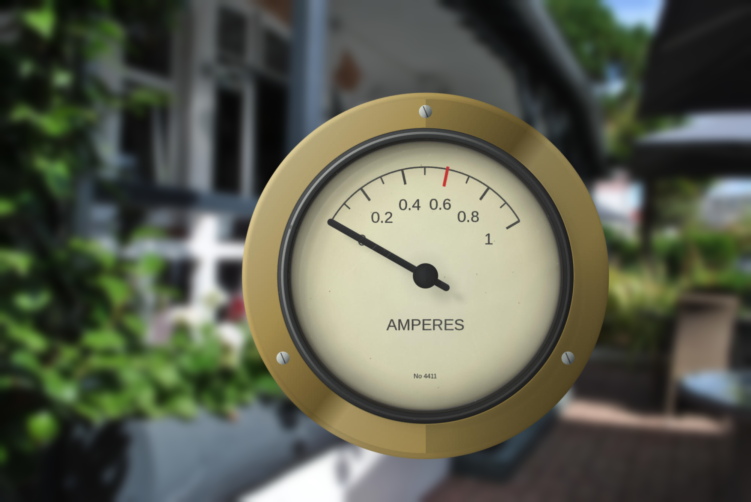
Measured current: 0 A
